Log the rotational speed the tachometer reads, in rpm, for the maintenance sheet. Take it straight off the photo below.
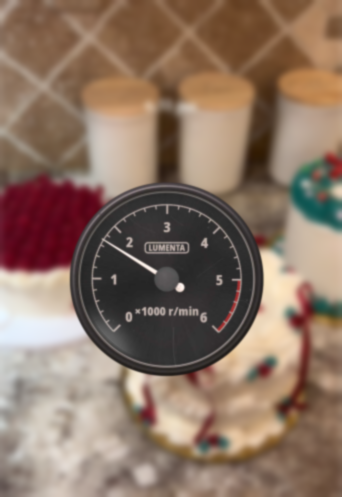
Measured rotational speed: 1700 rpm
